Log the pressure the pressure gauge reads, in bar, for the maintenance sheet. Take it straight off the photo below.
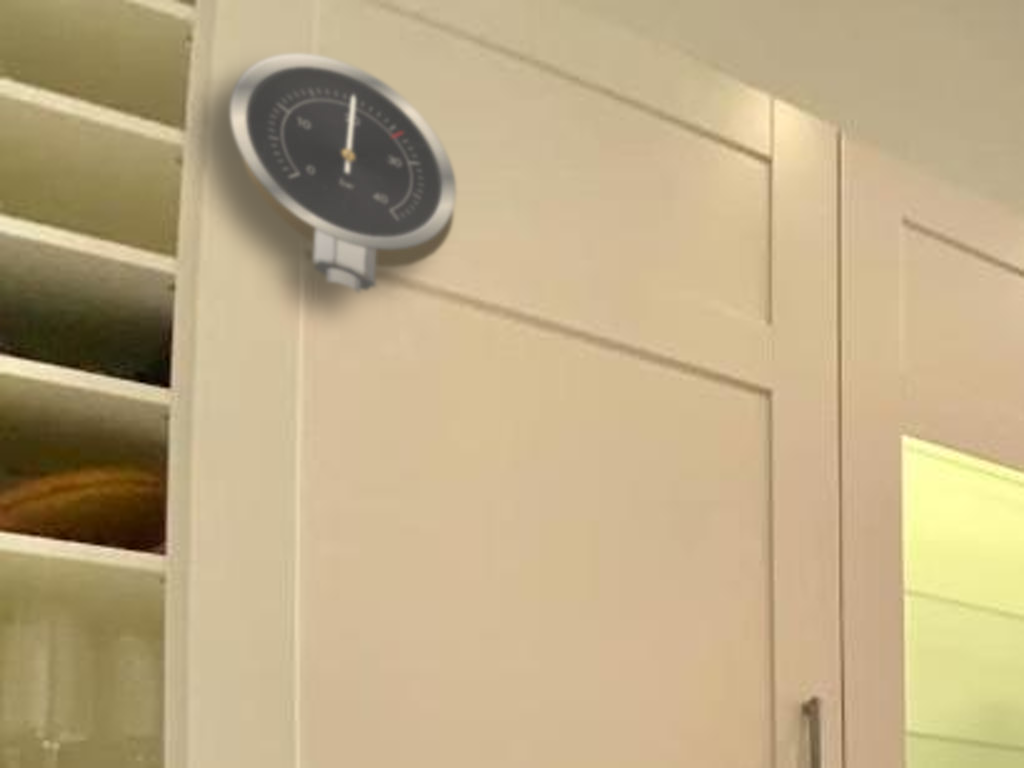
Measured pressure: 20 bar
